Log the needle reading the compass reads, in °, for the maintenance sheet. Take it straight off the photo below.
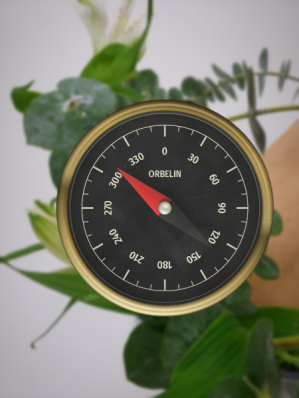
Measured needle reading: 310 °
